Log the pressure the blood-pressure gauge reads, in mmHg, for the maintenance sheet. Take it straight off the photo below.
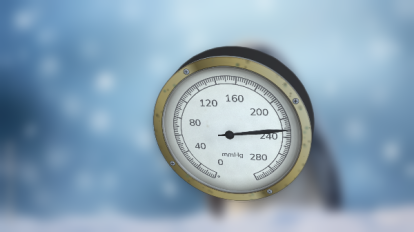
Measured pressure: 230 mmHg
